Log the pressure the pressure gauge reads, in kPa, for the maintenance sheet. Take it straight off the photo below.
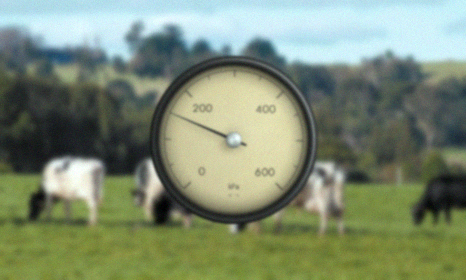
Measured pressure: 150 kPa
